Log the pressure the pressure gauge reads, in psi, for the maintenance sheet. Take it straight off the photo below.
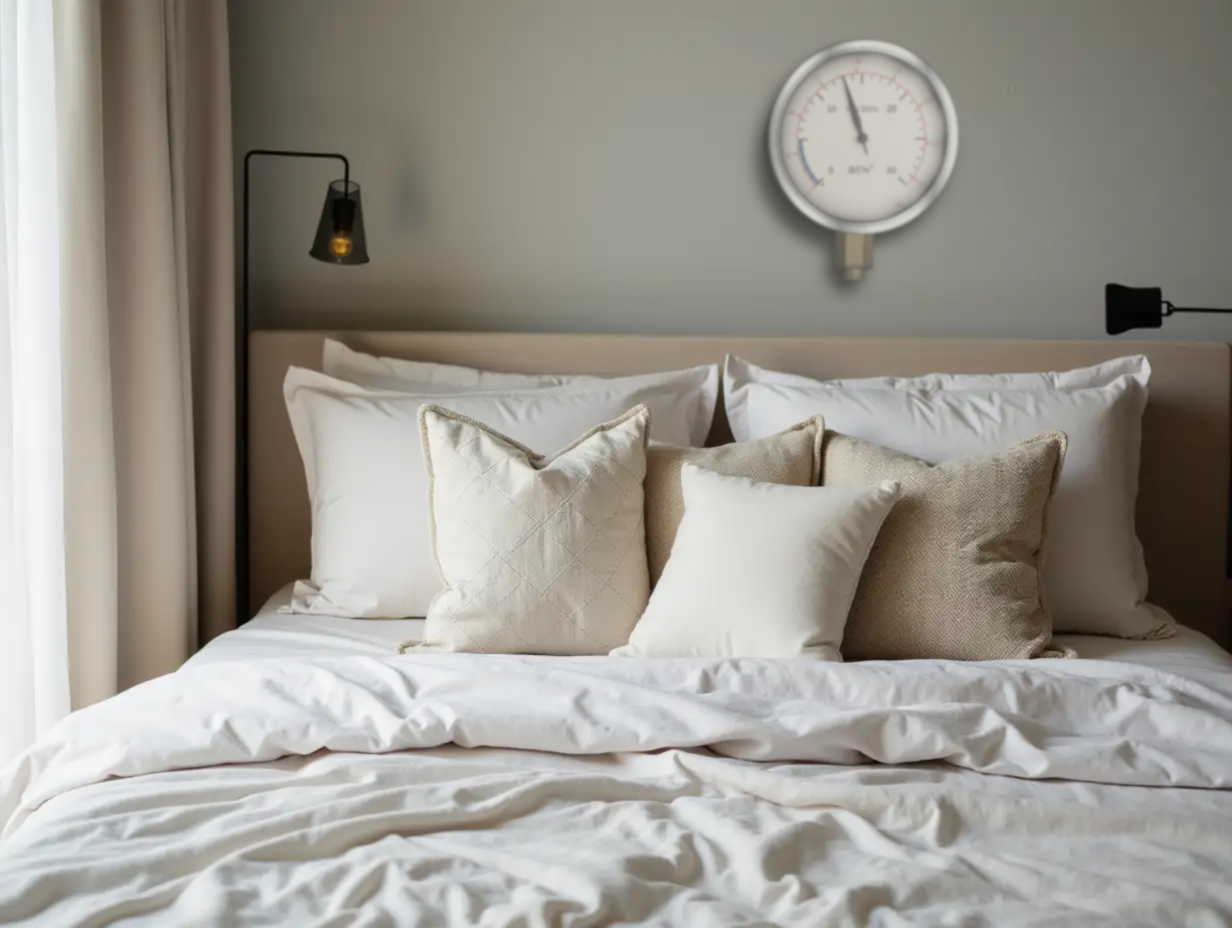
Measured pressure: 13 psi
